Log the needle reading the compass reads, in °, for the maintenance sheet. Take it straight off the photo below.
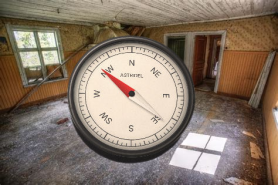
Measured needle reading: 310 °
